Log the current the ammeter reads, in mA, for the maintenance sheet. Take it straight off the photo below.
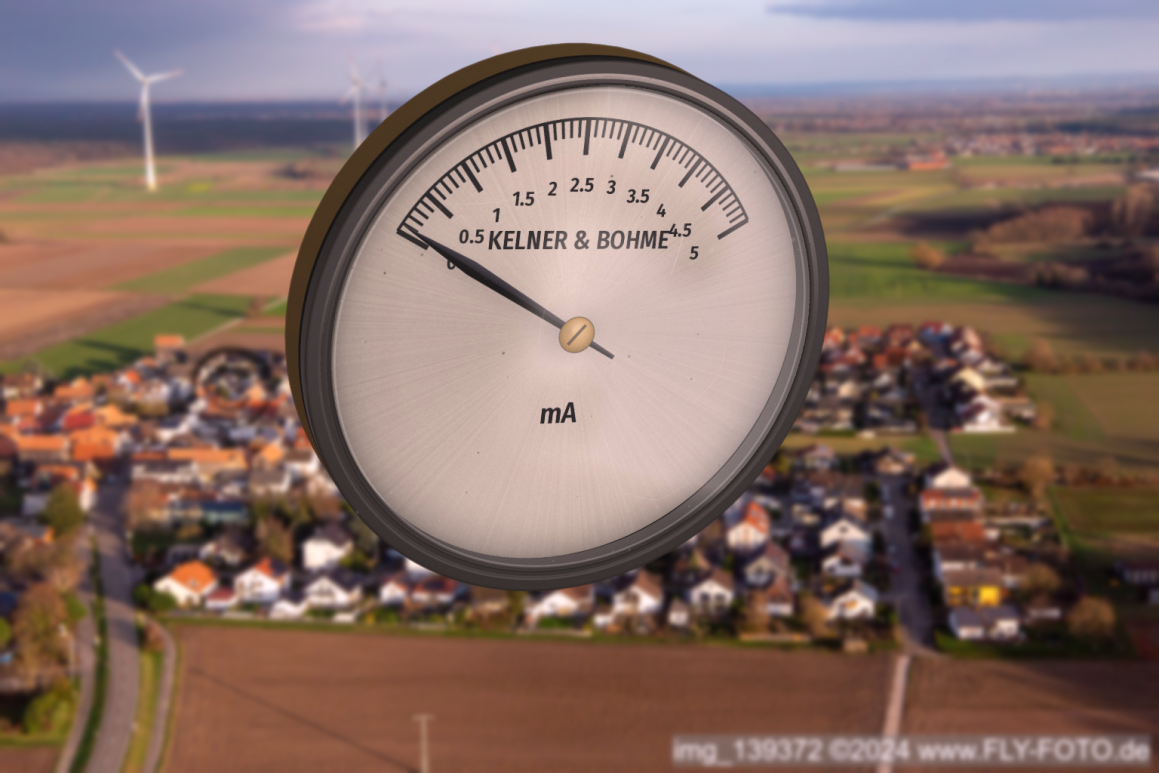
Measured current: 0.1 mA
